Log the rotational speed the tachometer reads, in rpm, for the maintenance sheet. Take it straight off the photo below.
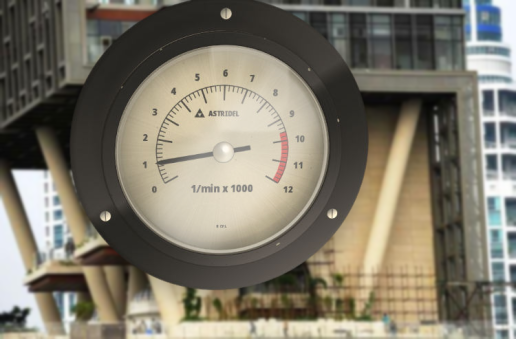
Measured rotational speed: 1000 rpm
